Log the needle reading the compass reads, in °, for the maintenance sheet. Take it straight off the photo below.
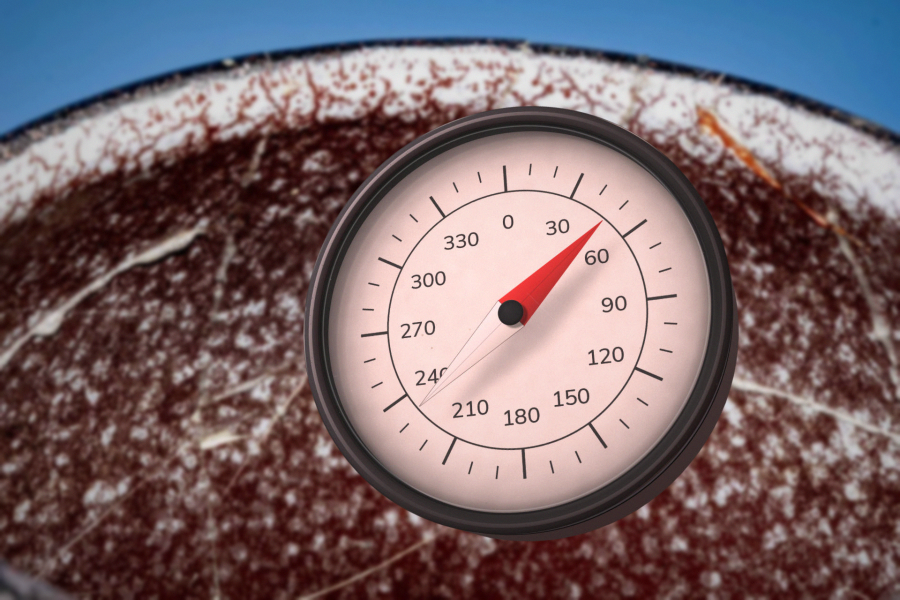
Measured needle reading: 50 °
